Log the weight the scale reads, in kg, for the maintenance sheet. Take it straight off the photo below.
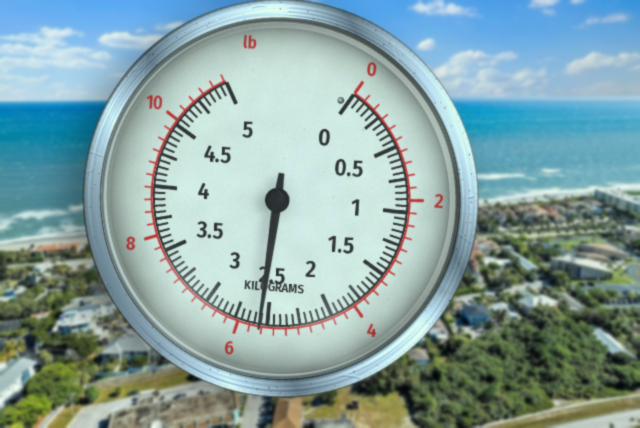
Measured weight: 2.55 kg
